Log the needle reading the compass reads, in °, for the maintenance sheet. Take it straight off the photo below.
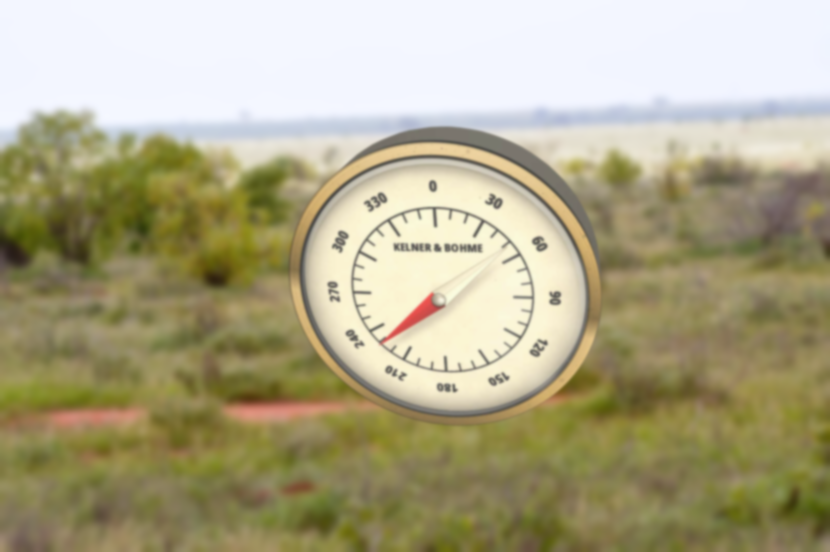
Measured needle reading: 230 °
